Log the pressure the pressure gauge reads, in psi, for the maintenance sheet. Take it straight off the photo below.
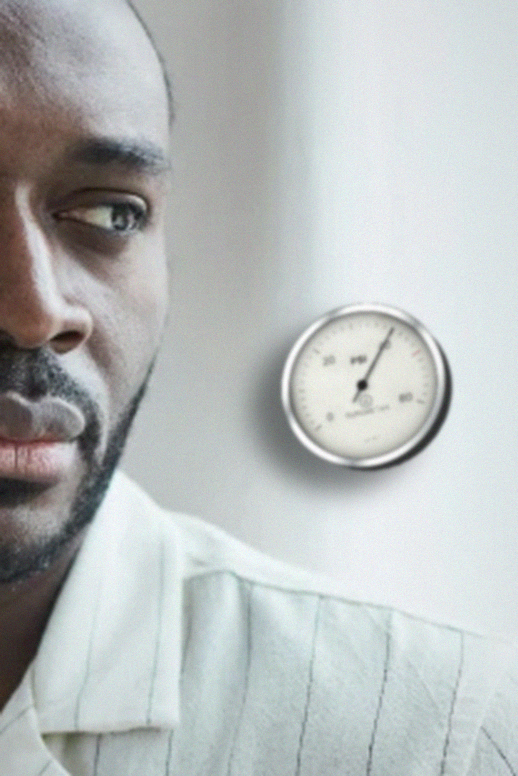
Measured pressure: 40 psi
